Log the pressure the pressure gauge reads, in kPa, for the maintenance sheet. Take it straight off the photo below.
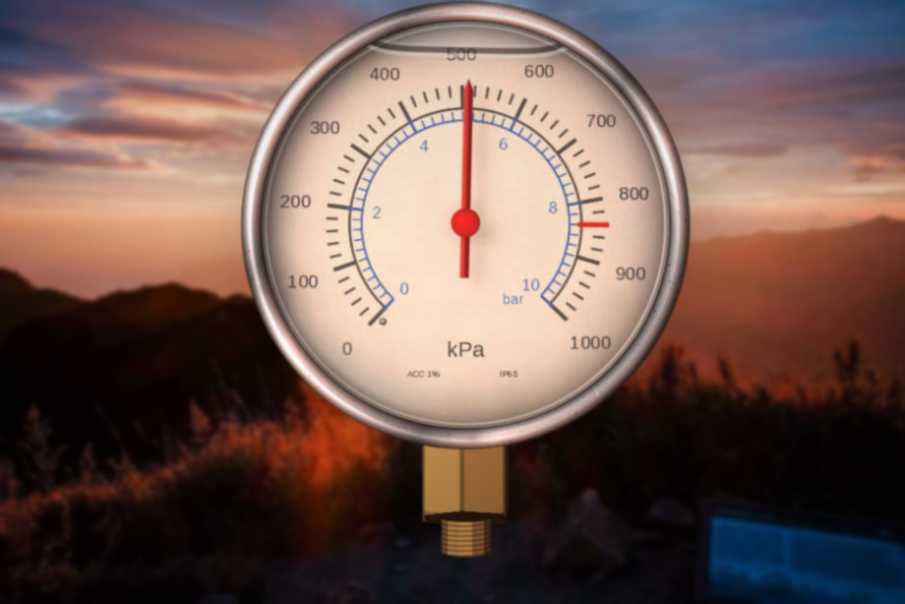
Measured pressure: 510 kPa
